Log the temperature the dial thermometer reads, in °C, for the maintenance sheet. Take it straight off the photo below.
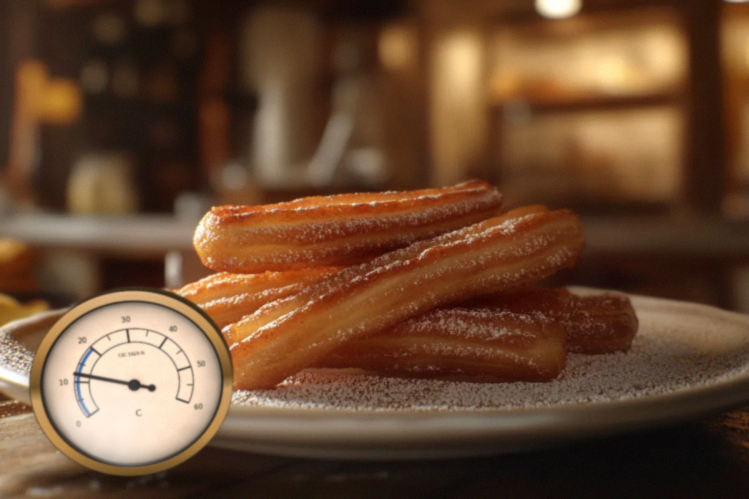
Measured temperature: 12.5 °C
